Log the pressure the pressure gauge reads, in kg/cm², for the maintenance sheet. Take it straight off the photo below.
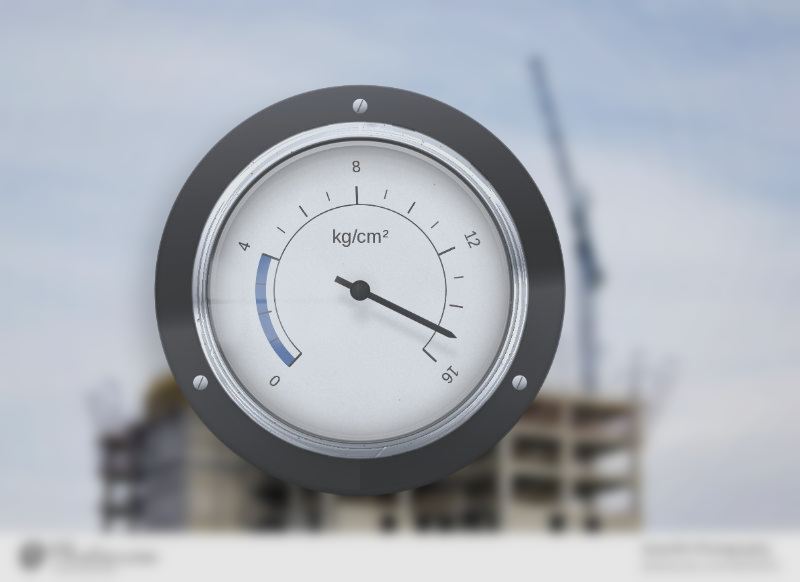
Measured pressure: 15 kg/cm²
